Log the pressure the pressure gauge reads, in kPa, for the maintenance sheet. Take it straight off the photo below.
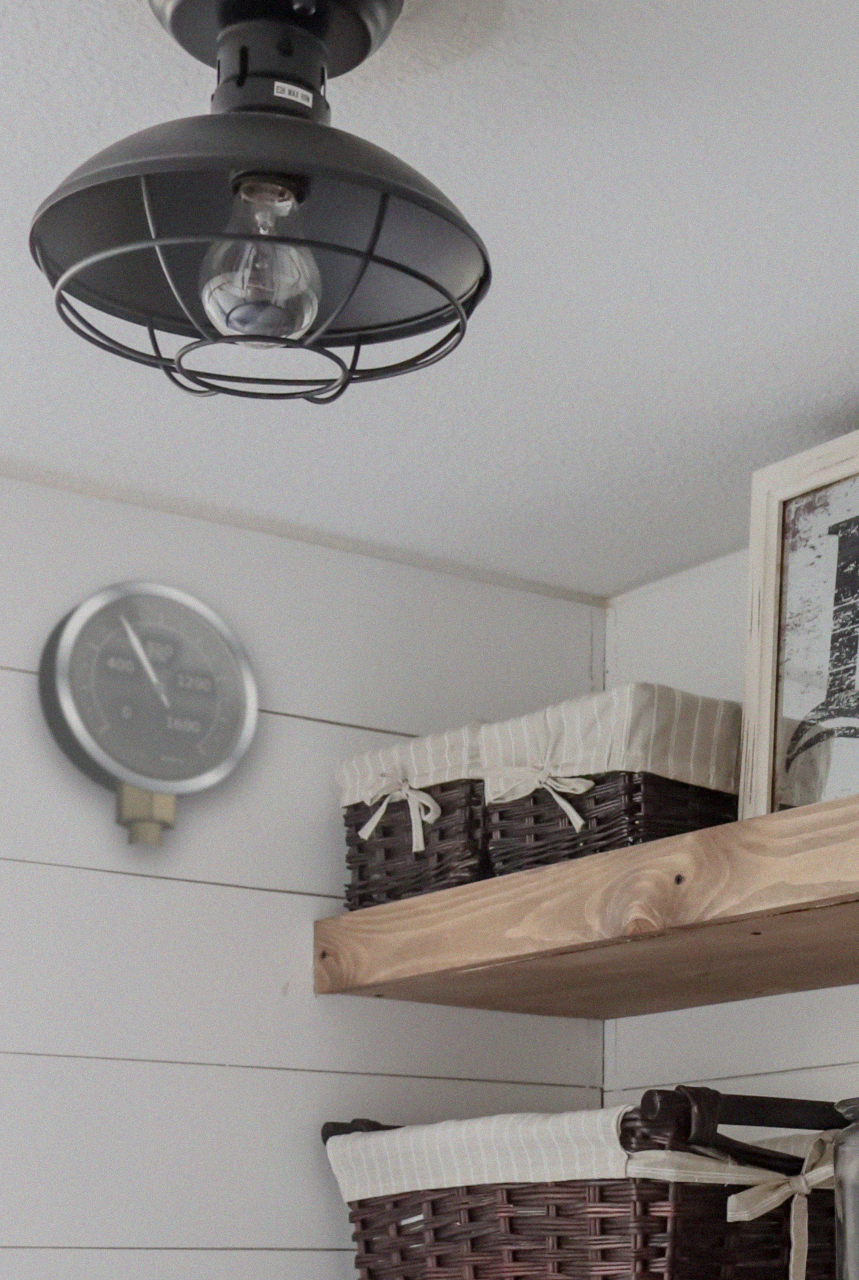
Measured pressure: 600 kPa
